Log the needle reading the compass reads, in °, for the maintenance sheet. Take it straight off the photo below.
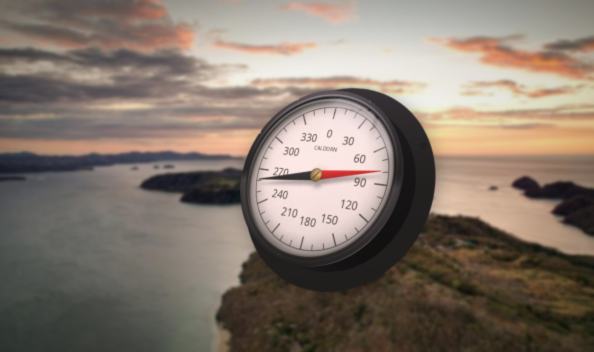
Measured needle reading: 80 °
